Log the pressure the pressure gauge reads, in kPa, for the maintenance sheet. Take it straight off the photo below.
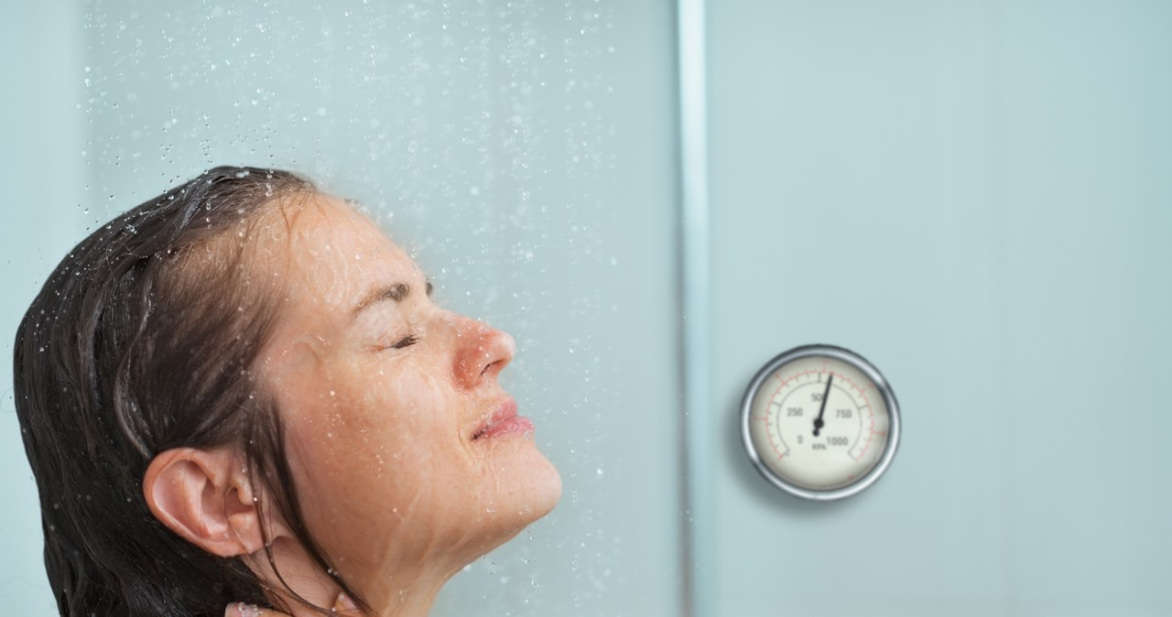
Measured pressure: 550 kPa
